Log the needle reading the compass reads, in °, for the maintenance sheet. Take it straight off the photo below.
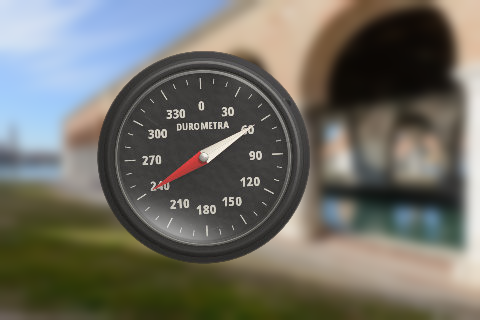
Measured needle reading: 240 °
